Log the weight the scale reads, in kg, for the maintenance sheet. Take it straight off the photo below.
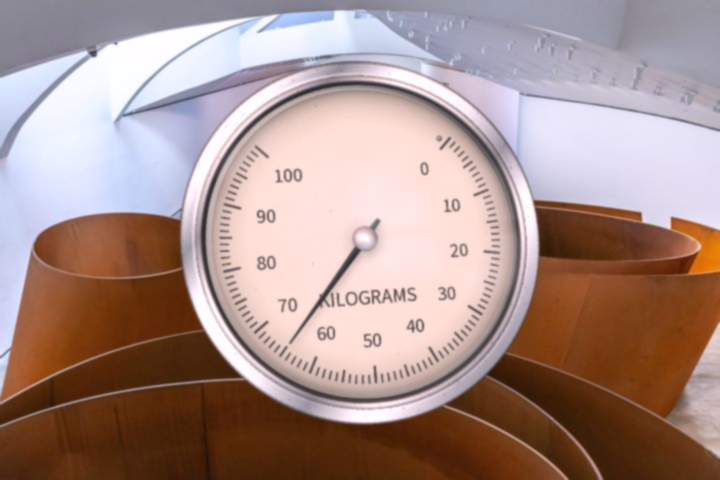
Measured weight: 65 kg
